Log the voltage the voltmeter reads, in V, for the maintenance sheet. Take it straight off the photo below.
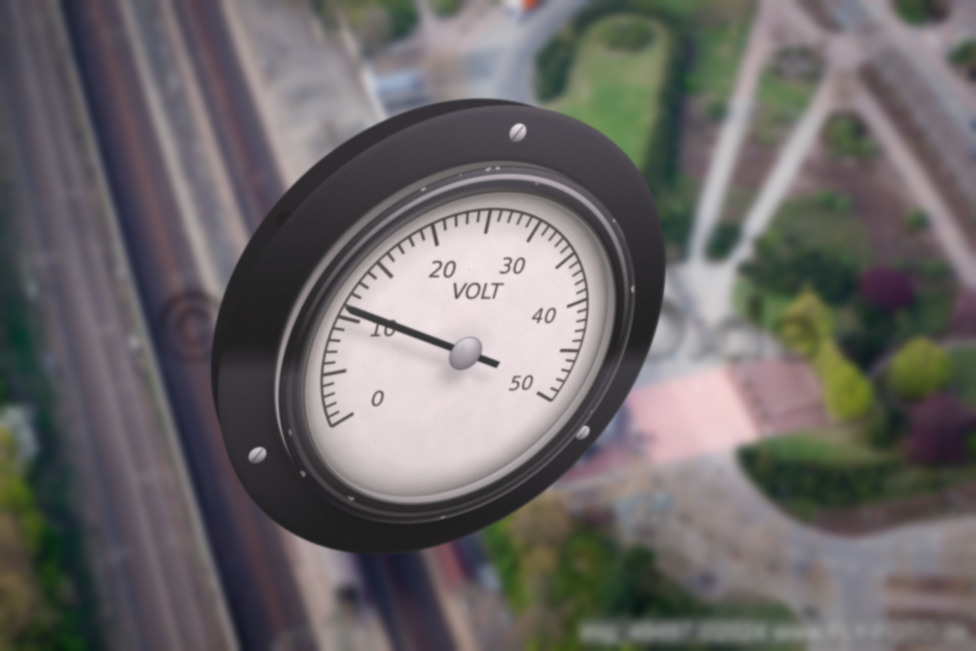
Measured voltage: 11 V
